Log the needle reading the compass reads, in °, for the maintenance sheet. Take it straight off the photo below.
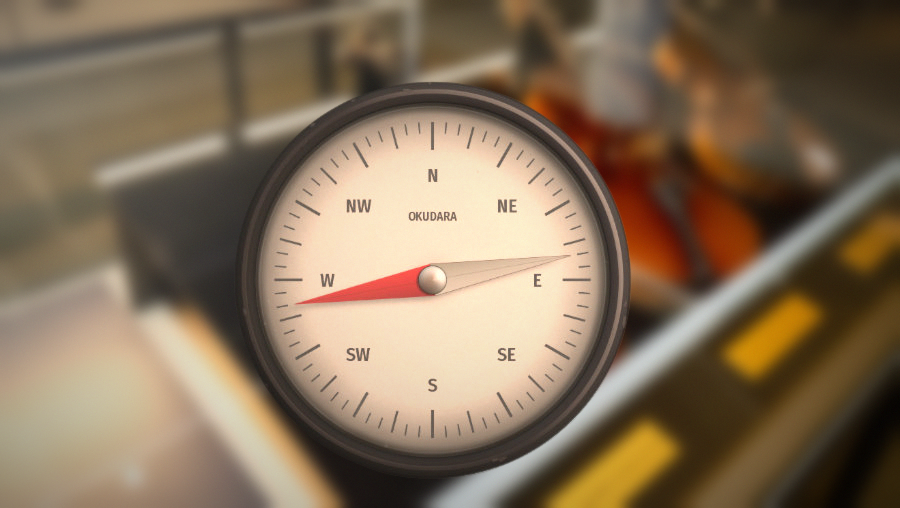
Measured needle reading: 260 °
